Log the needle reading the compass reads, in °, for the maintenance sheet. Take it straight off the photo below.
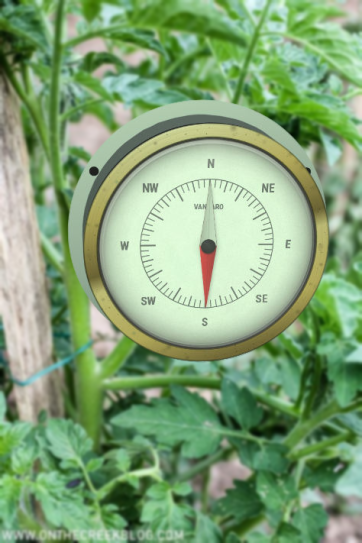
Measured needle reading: 180 °
